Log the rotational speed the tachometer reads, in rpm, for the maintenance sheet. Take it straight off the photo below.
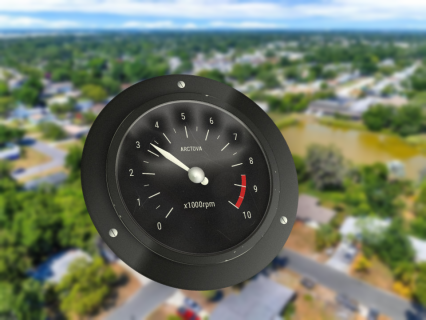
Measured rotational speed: 3250 rpm
